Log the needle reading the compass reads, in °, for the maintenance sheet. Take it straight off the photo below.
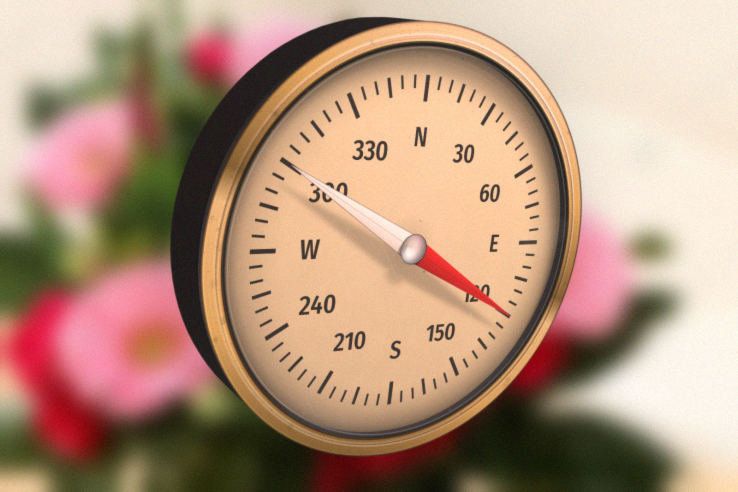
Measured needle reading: 120 °
